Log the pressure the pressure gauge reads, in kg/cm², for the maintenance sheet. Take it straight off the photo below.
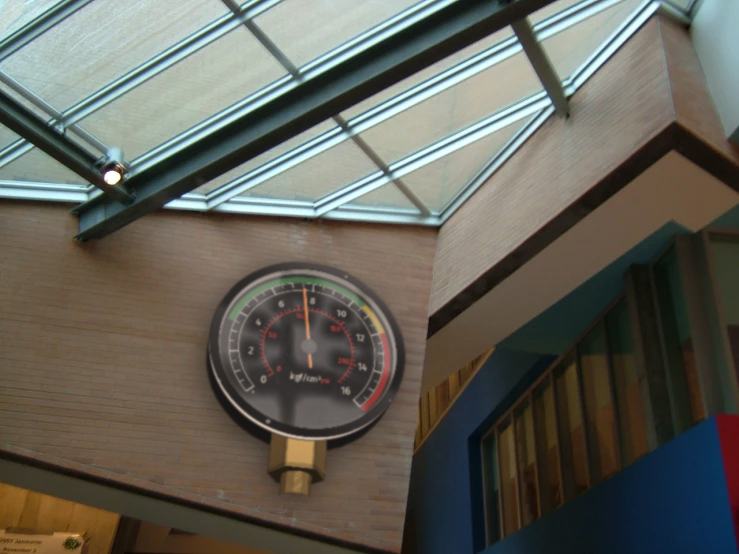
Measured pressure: 7.5 kg/cm²
